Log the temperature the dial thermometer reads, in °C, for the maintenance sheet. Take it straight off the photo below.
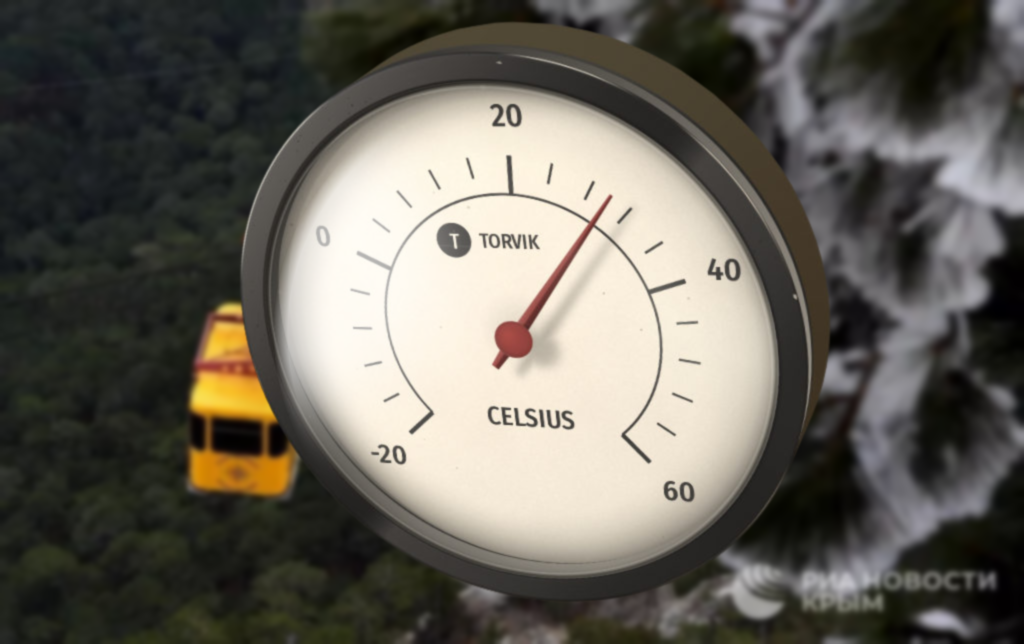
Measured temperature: 30 °C
